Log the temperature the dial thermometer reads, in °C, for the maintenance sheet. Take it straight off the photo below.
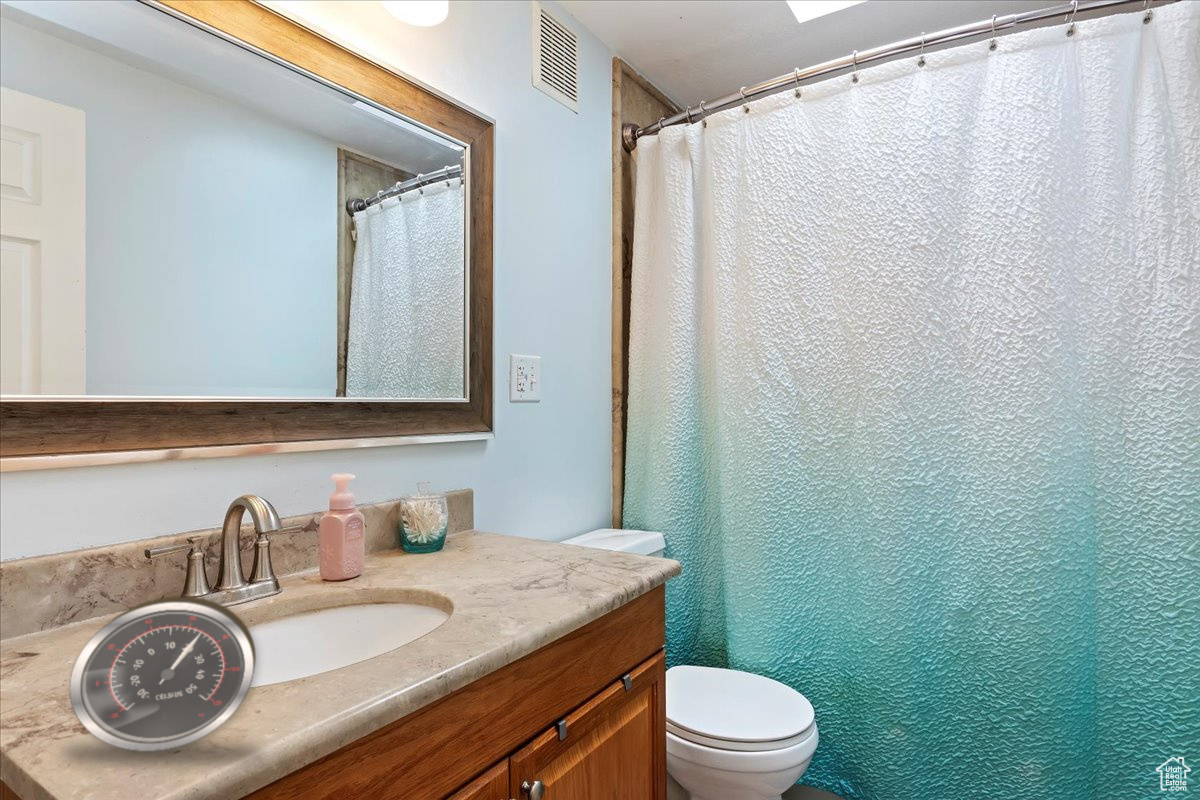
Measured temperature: 20 °C
